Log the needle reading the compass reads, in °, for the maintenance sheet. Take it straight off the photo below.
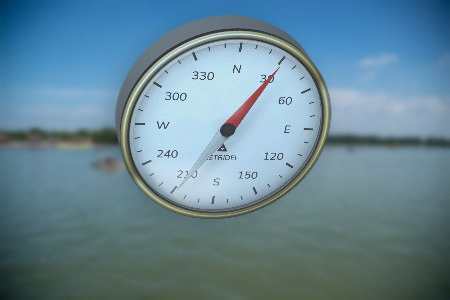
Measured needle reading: 30 °
